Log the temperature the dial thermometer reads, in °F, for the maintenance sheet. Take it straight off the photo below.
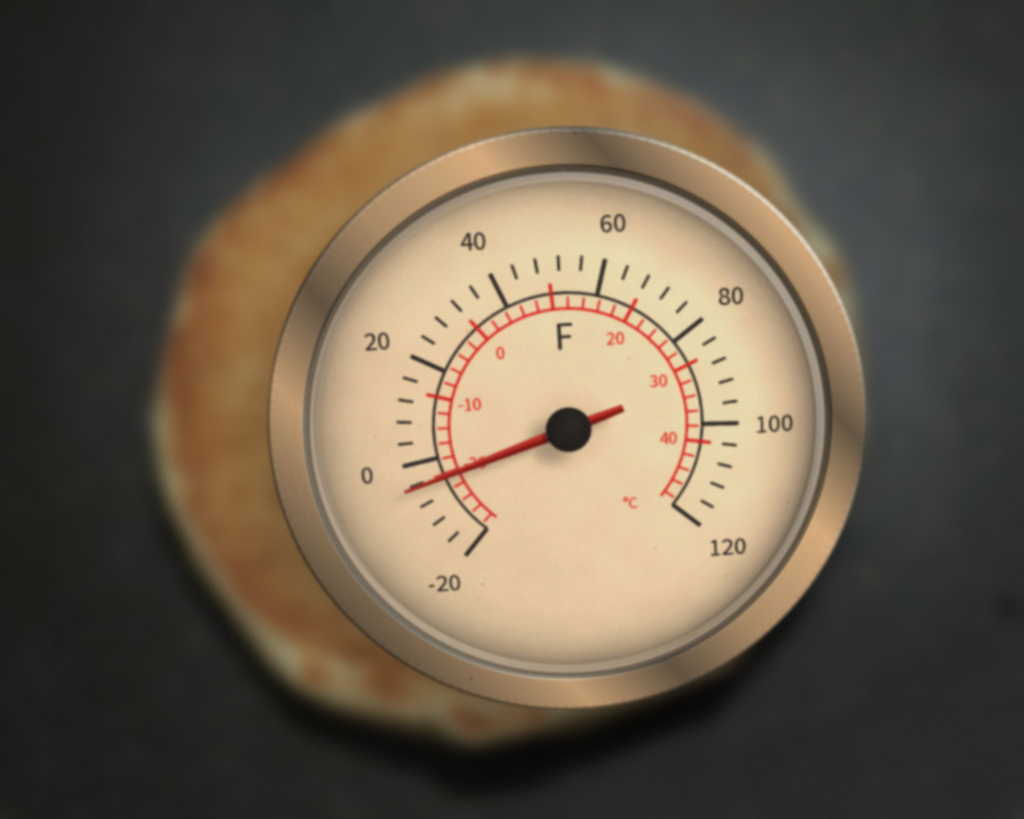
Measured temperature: -4 °F
